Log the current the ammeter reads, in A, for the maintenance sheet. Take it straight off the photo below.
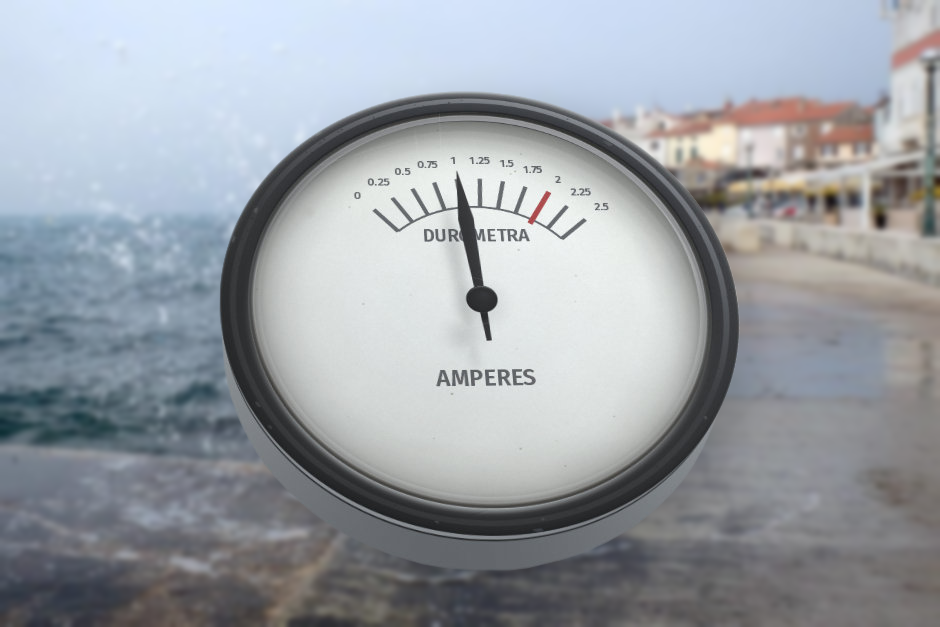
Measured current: 1 A
